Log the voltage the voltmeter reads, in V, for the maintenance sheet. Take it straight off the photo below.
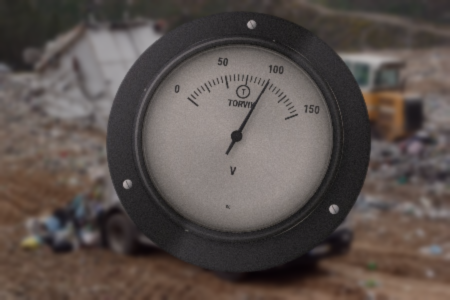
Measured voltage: 100 V
